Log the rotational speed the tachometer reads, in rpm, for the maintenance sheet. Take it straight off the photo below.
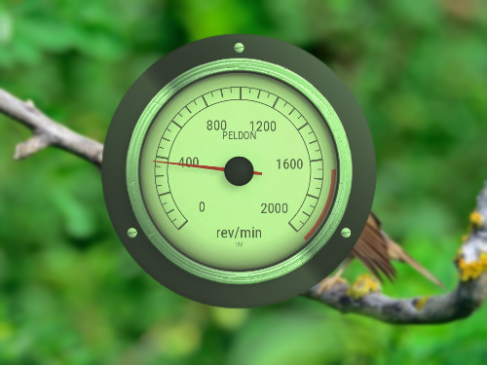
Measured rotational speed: 375 rpm
